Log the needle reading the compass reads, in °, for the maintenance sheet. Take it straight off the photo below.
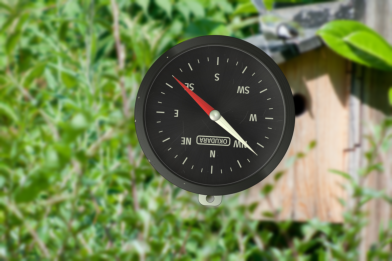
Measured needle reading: 130 °
